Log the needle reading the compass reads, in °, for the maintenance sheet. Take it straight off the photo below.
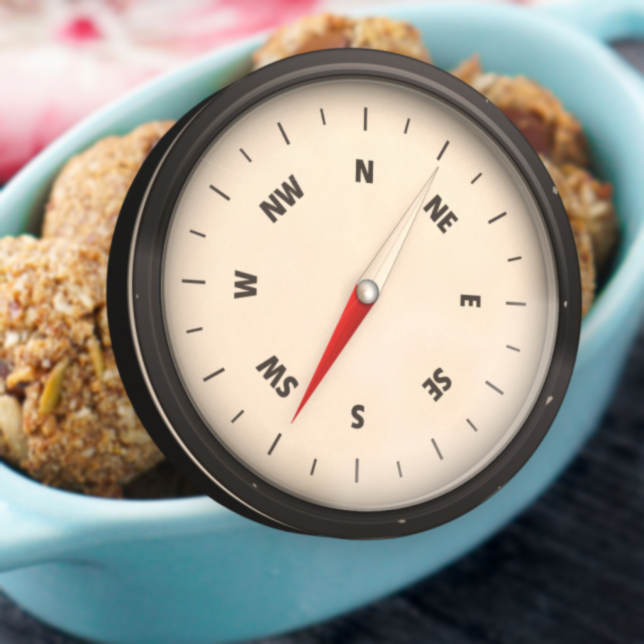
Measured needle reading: 210 °
